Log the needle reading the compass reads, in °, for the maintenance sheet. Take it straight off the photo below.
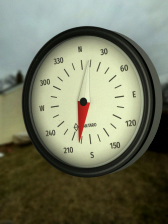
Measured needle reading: 195 °
